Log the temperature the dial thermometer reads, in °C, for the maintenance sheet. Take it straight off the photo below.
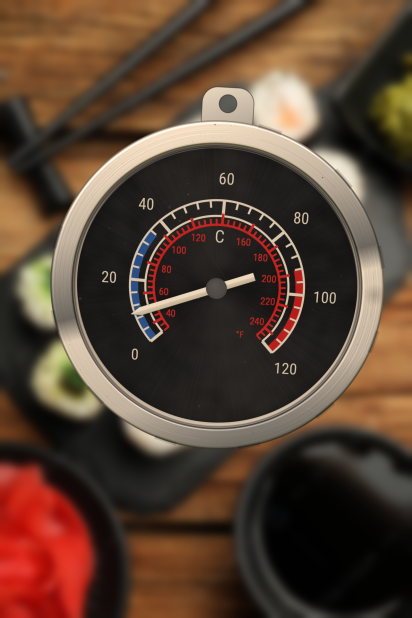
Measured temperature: 10 °C
